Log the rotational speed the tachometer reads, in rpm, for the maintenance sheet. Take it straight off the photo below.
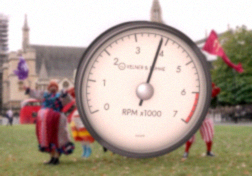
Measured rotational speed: 3800 rpm
